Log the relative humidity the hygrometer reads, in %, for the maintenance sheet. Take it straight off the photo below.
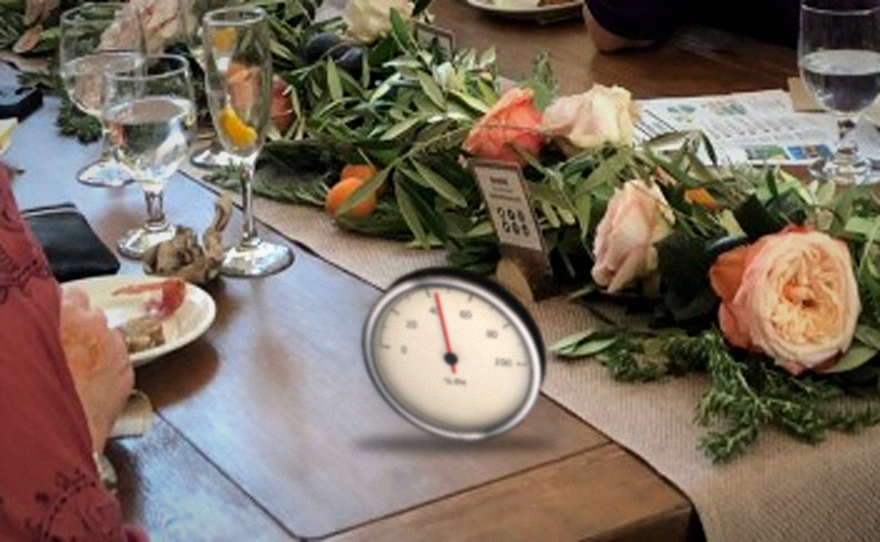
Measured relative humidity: 45 %
